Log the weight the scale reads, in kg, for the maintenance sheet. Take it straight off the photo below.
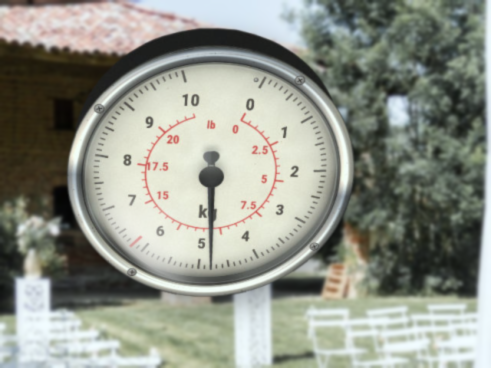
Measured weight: 4.8 kg
